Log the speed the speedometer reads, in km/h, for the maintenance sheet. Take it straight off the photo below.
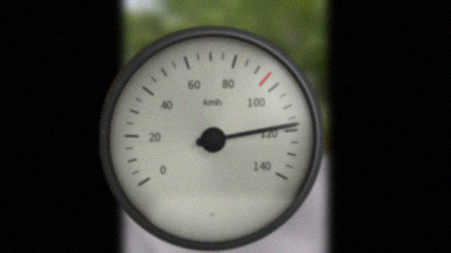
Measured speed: 117.5 km/h
